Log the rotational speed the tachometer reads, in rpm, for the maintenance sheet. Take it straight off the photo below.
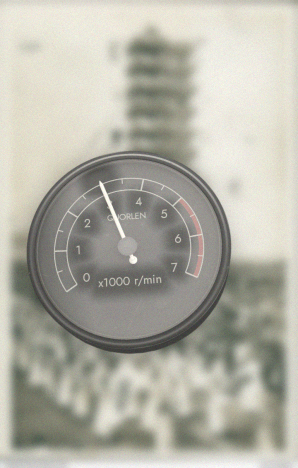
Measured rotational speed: 3000 rpm
